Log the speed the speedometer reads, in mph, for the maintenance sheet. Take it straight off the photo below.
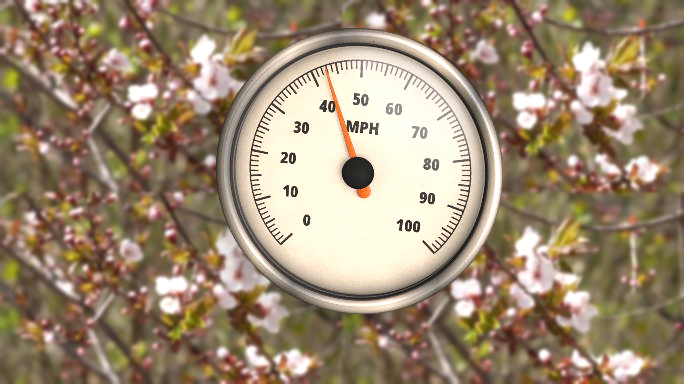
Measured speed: 43 mph
